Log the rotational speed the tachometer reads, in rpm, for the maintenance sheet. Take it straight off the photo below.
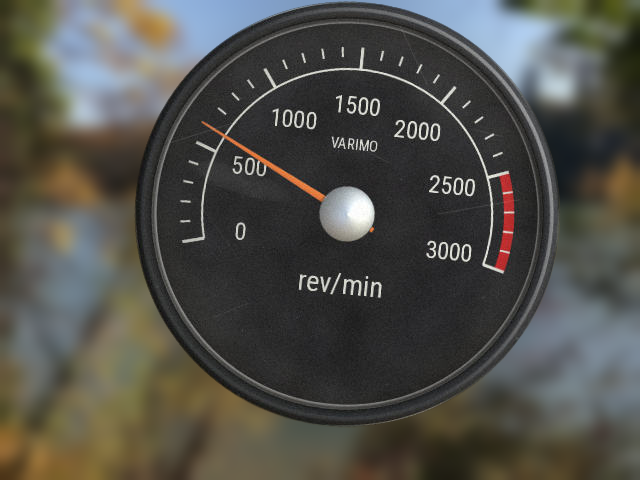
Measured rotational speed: 600 rpm
